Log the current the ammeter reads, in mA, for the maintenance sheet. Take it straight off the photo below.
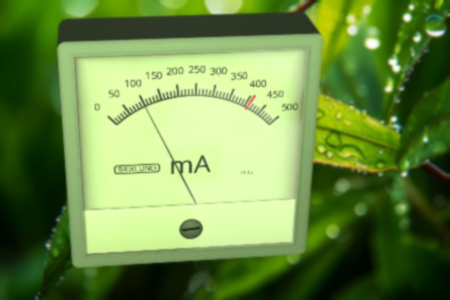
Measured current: 100 mA
